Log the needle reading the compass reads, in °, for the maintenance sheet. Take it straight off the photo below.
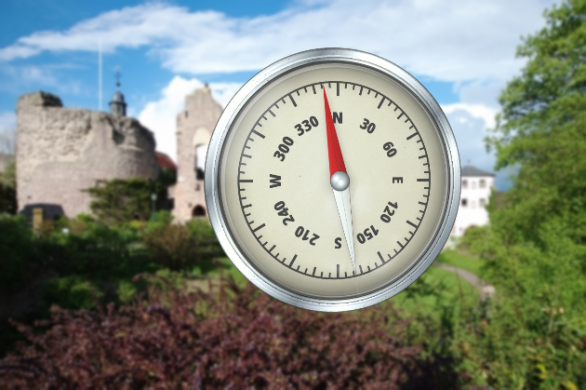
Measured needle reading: 350 °
